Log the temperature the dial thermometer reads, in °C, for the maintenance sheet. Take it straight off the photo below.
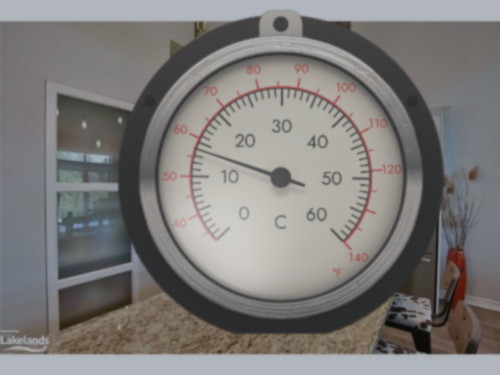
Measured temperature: 14 °C
